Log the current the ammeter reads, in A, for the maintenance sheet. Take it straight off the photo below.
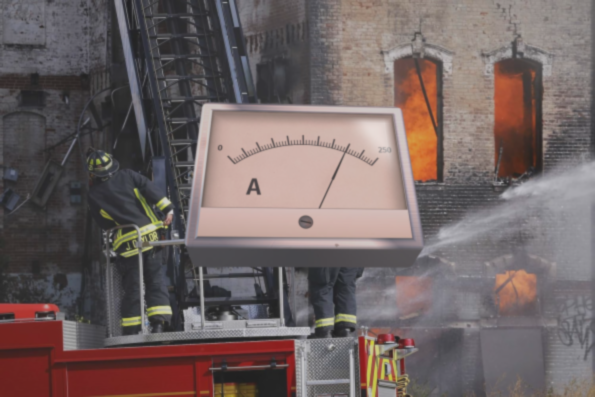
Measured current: 200 A
